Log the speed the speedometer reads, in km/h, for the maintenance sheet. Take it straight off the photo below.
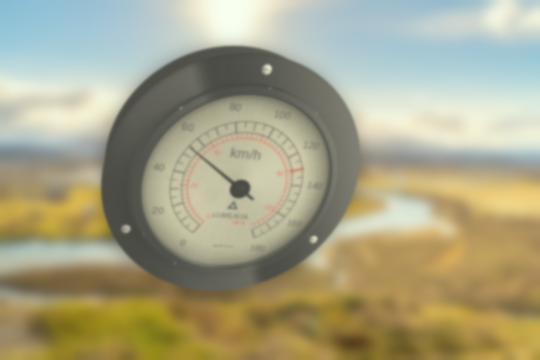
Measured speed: 55 km/h
